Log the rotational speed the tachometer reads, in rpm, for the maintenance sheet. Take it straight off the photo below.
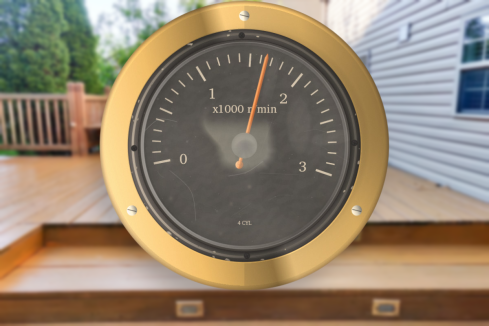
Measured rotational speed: 1650 rpm
